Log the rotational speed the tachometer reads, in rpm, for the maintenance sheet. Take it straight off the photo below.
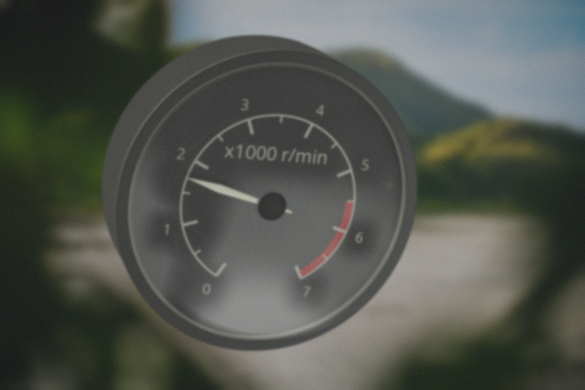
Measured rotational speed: 1750 rpm
